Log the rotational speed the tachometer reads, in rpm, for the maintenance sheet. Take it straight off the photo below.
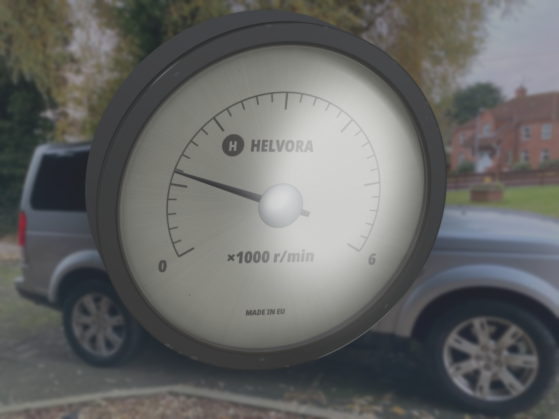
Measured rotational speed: 1200 rpm
